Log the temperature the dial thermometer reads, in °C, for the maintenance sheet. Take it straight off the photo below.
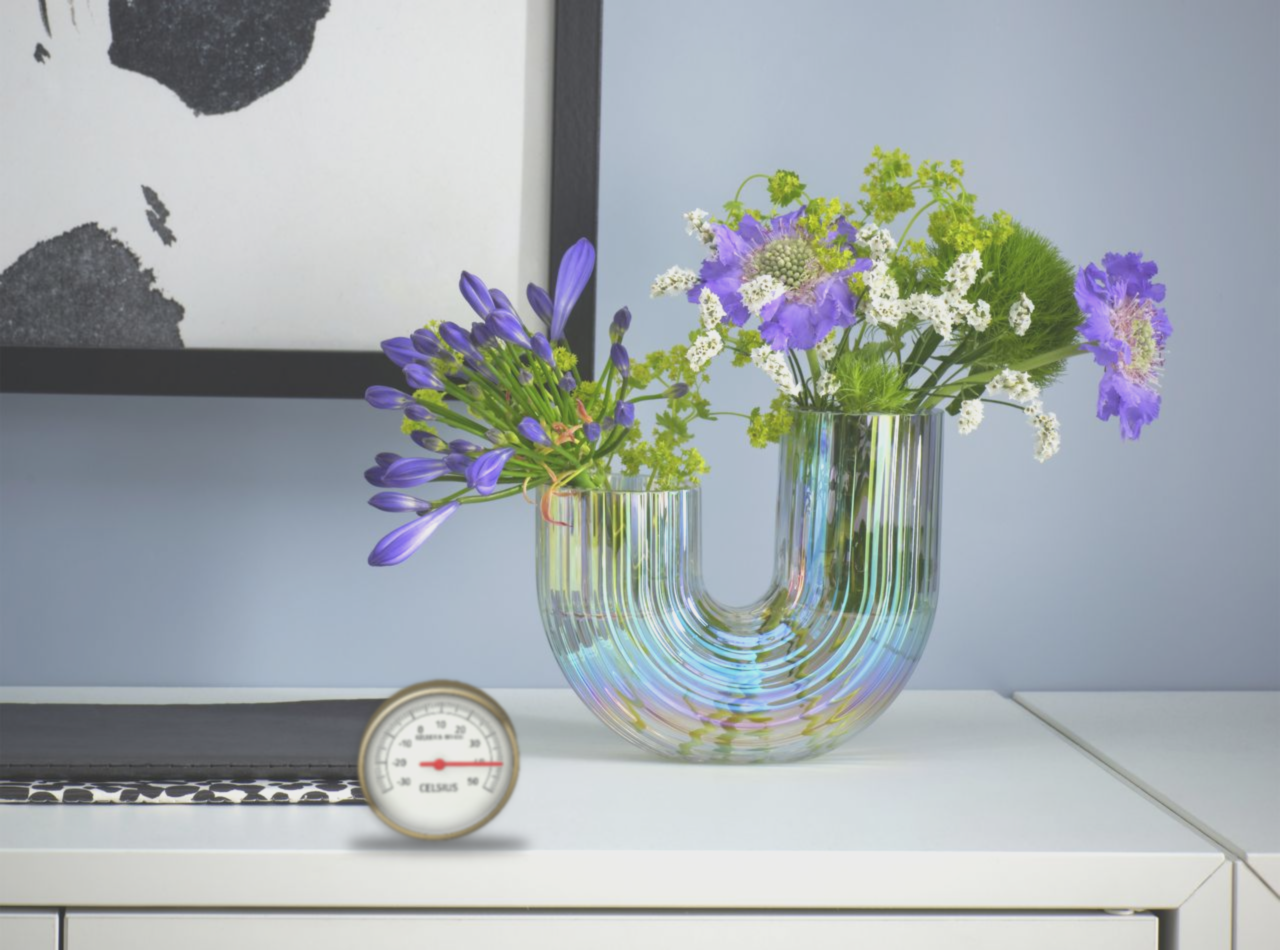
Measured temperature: 40 °C
